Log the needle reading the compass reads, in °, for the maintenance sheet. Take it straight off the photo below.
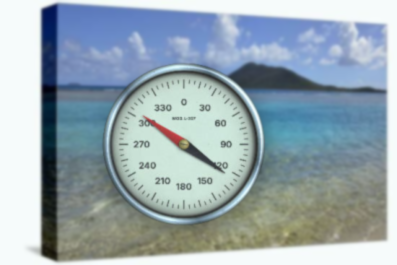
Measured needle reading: 305 °
